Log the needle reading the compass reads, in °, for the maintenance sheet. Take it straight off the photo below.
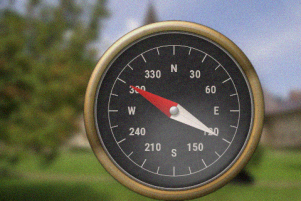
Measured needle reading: 300 °
